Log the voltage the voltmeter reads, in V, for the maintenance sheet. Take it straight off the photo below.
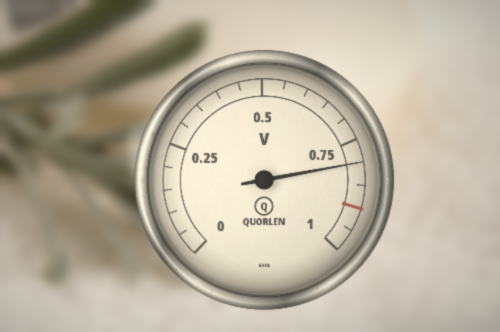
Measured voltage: 0.8 V
